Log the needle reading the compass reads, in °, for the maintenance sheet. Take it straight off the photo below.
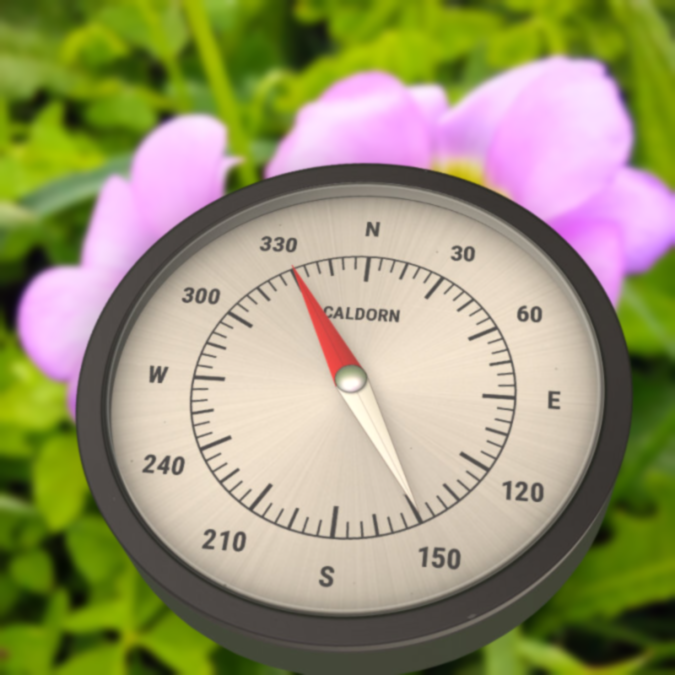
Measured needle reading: 330 °
